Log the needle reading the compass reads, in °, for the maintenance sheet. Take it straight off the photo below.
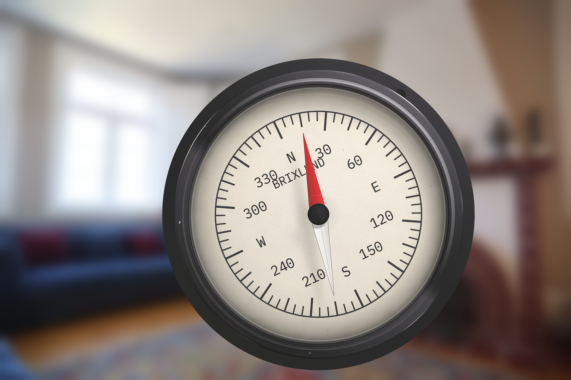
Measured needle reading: 15 °
